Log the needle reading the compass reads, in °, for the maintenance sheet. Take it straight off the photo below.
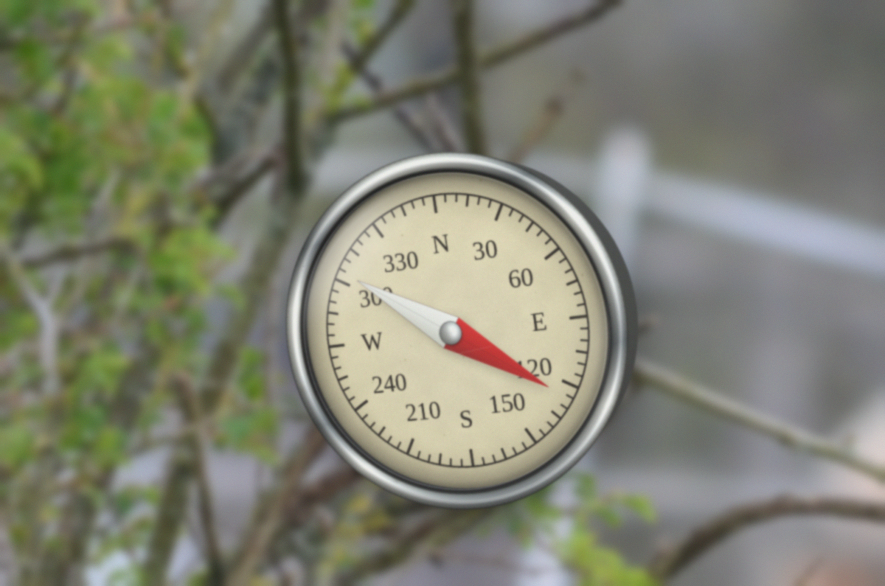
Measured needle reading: 125 °
